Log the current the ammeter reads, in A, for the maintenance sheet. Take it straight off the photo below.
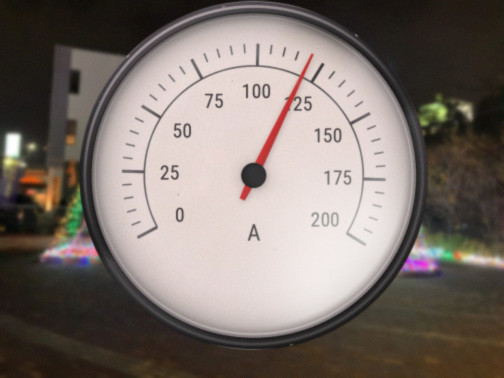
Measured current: 120 A
